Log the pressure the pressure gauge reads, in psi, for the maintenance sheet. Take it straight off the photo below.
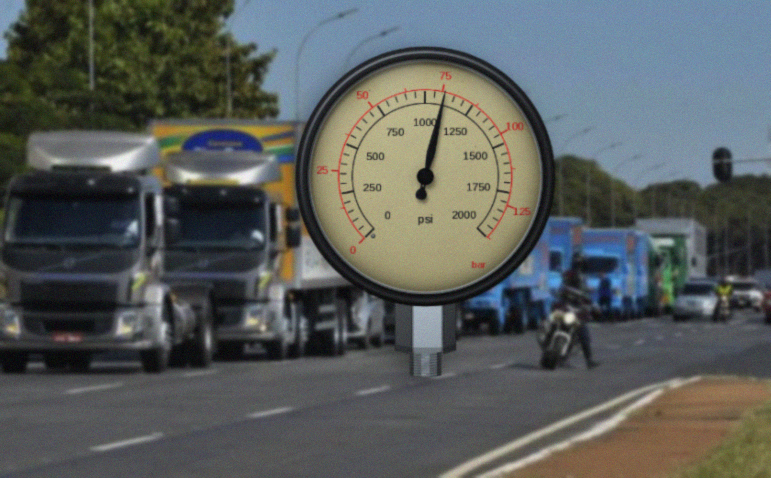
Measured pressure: 1100 psi
